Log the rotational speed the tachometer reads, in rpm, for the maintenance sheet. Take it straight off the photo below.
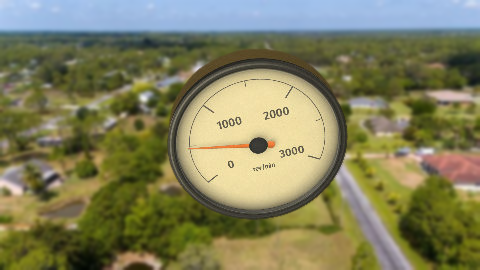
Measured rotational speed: 500 rpm
